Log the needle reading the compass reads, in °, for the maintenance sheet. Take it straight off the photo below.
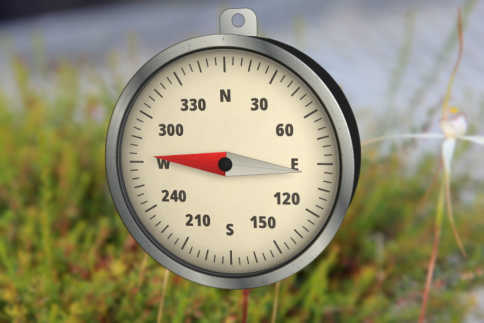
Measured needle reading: 275 °
